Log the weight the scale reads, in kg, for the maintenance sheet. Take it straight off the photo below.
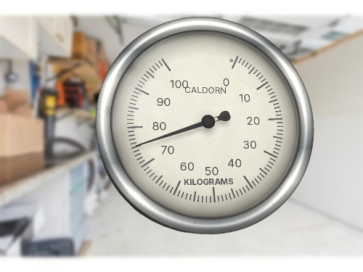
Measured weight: 75 kg
